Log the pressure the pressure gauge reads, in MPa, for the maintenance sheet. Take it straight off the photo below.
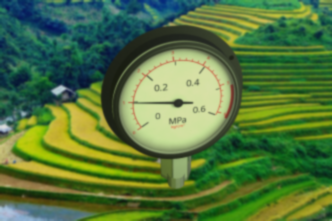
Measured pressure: 0.1 MPa
